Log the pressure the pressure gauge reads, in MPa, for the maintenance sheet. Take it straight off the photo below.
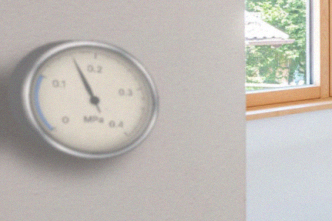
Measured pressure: 0.16 MPa
